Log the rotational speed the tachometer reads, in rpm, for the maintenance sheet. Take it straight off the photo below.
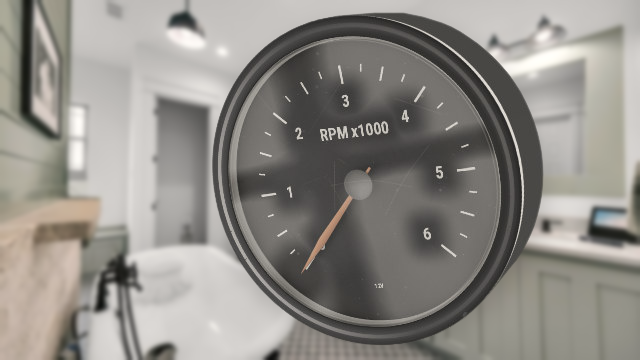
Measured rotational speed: 0 rpm
